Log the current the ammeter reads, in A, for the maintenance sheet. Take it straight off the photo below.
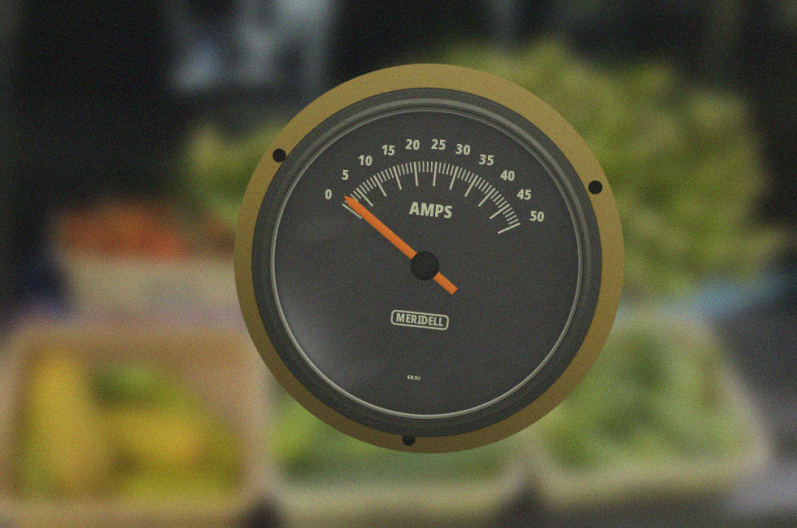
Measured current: 2 A
